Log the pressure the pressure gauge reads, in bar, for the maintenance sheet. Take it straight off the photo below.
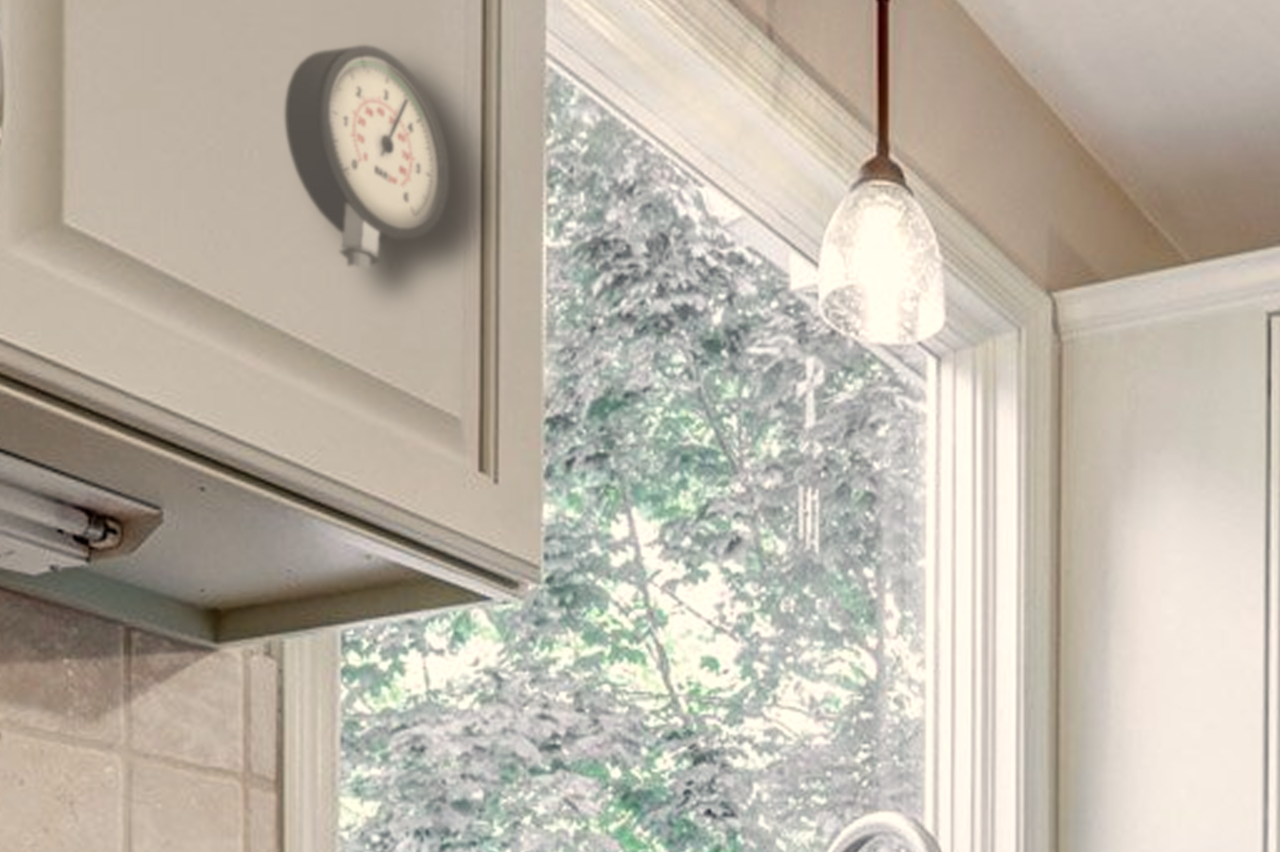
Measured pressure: 3.5 bar
